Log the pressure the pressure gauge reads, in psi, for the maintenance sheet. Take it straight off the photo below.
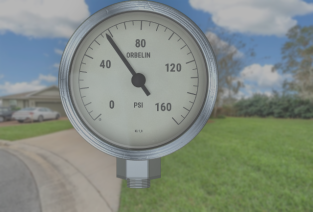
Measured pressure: 57.5 psi
